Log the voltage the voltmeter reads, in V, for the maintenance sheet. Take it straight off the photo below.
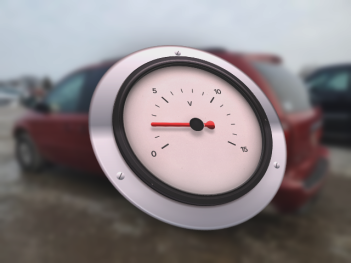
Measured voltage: 2 V
